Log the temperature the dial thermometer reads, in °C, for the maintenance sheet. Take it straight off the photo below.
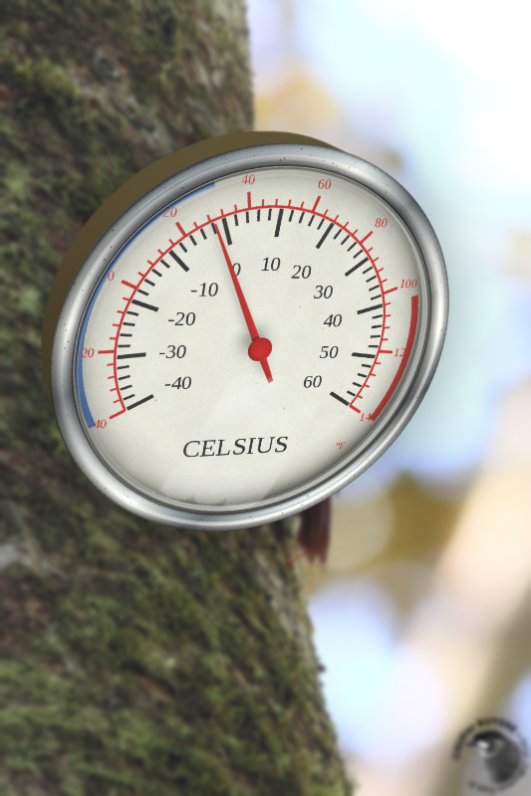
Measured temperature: -2 °C
